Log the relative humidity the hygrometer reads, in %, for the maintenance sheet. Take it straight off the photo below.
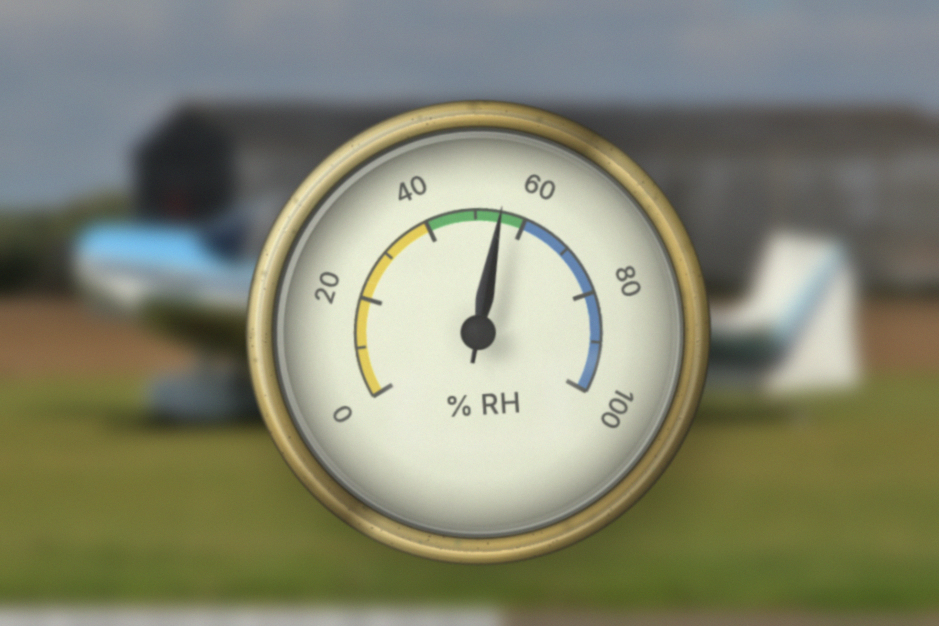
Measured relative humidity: 55 %
